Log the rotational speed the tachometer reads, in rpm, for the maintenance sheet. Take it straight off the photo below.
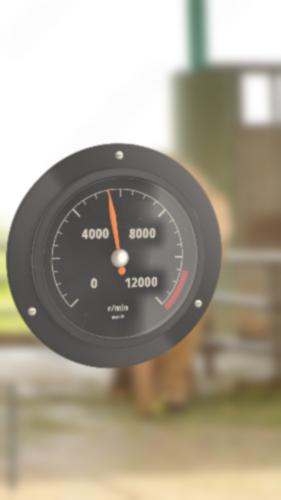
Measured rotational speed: 5500 rpm
